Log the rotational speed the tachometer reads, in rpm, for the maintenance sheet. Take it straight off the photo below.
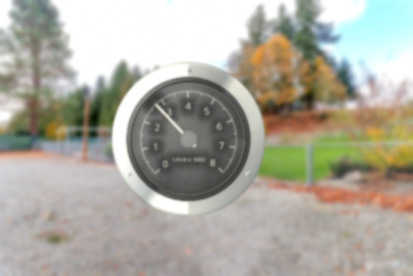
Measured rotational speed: 2750 rpm
